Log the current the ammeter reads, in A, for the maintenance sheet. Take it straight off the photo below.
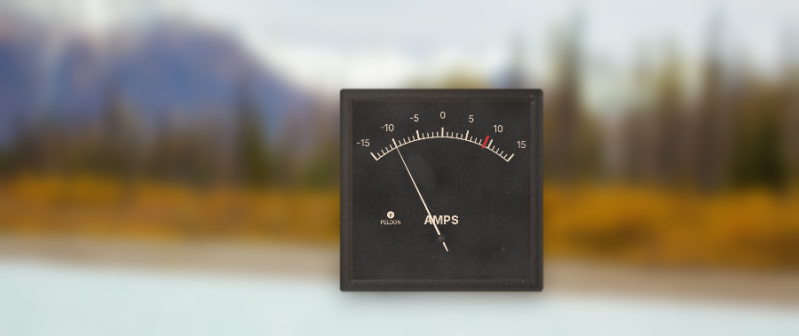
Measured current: -10 A
